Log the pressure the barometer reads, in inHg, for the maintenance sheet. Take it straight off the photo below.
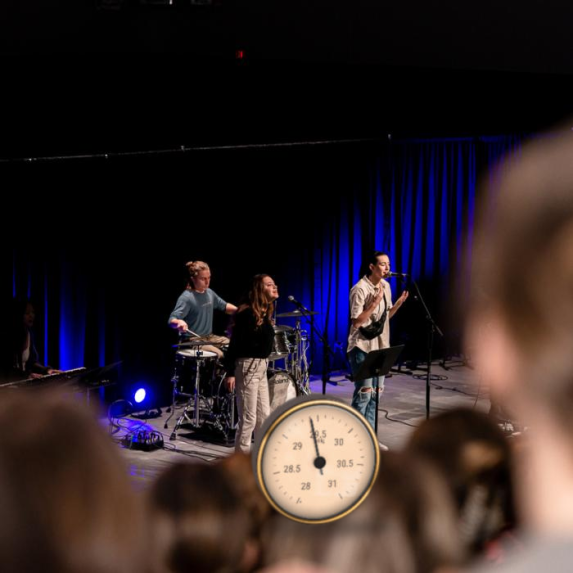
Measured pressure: 29.4 inHg
